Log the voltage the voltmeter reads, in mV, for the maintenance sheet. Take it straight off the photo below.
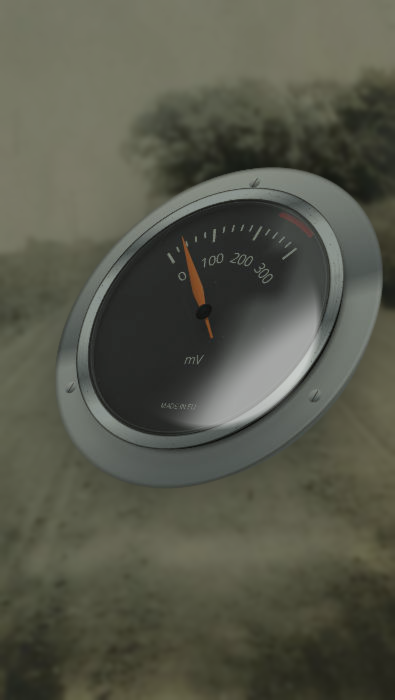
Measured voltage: 40 mV
